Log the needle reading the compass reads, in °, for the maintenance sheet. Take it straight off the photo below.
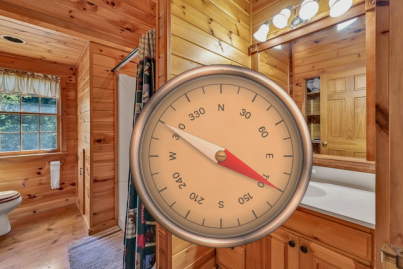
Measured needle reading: 120 °
